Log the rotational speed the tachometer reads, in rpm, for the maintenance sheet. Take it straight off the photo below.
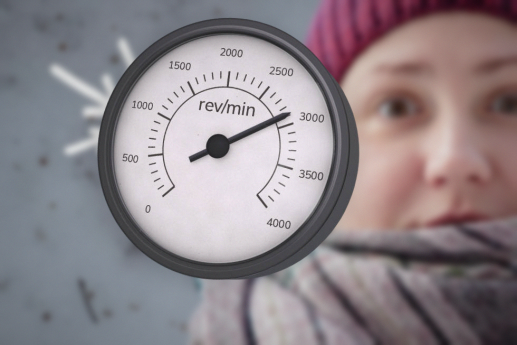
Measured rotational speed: 2900 rpm
